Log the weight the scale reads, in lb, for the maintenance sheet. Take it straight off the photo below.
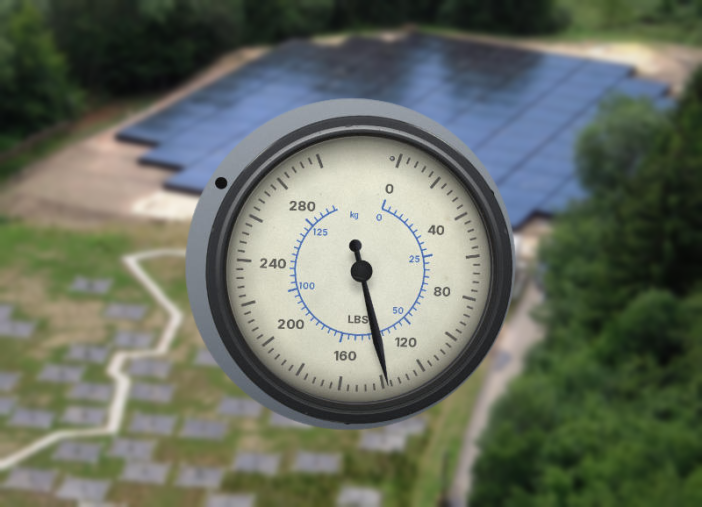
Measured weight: 138 lb
